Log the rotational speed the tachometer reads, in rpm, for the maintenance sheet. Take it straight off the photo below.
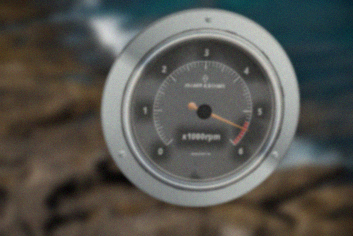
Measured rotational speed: 5500 rpm
